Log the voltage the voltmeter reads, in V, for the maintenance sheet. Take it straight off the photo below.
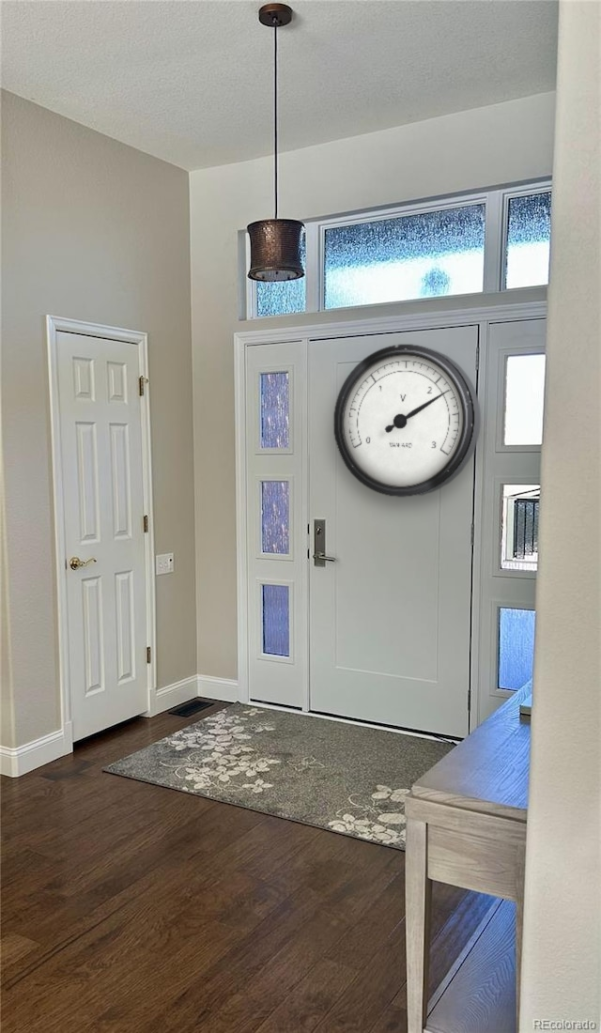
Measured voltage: 2.2 V
